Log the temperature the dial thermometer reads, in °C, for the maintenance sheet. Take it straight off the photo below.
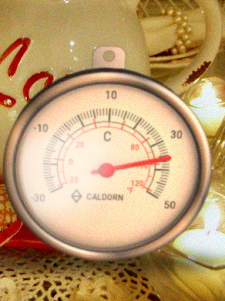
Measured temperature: 35 °C
